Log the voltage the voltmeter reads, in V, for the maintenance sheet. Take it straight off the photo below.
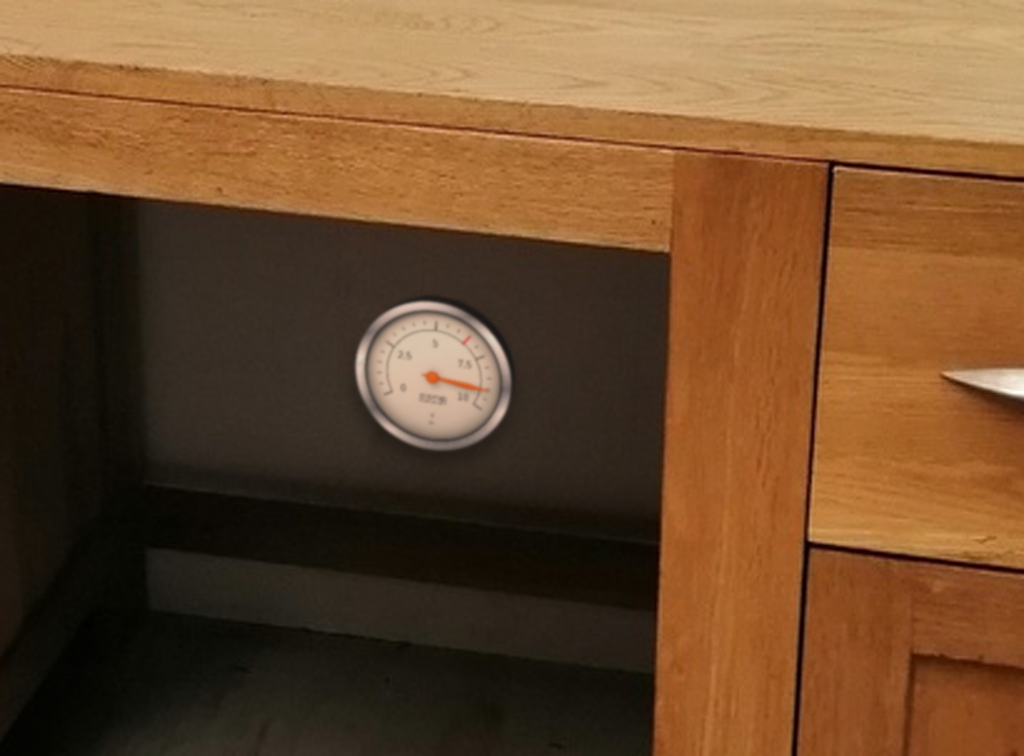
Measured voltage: 9 V
